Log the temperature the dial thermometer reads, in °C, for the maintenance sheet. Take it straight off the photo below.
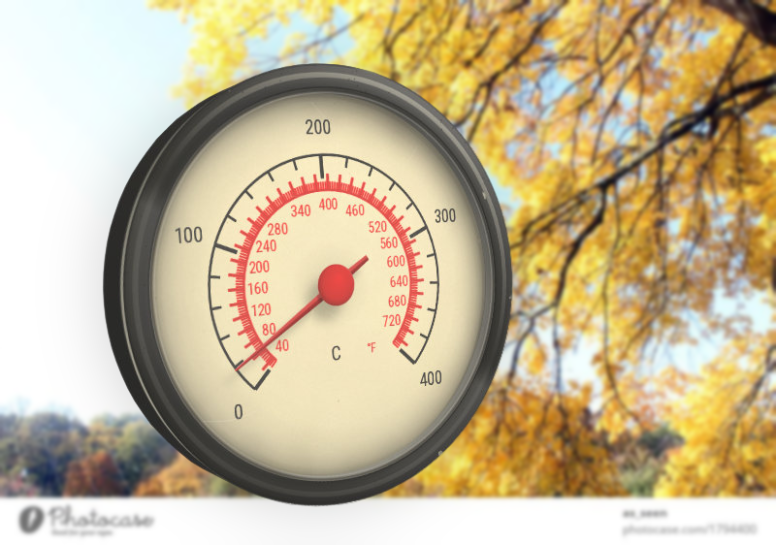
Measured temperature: 20 °C
